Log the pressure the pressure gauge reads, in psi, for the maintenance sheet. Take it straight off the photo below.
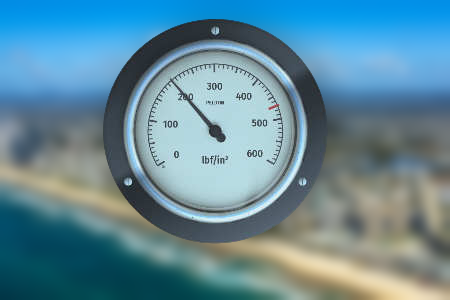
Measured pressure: 200 psi
